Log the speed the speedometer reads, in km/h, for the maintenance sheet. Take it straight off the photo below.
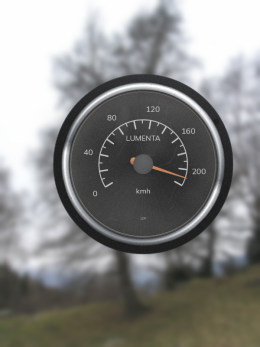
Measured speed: 210 km/h
